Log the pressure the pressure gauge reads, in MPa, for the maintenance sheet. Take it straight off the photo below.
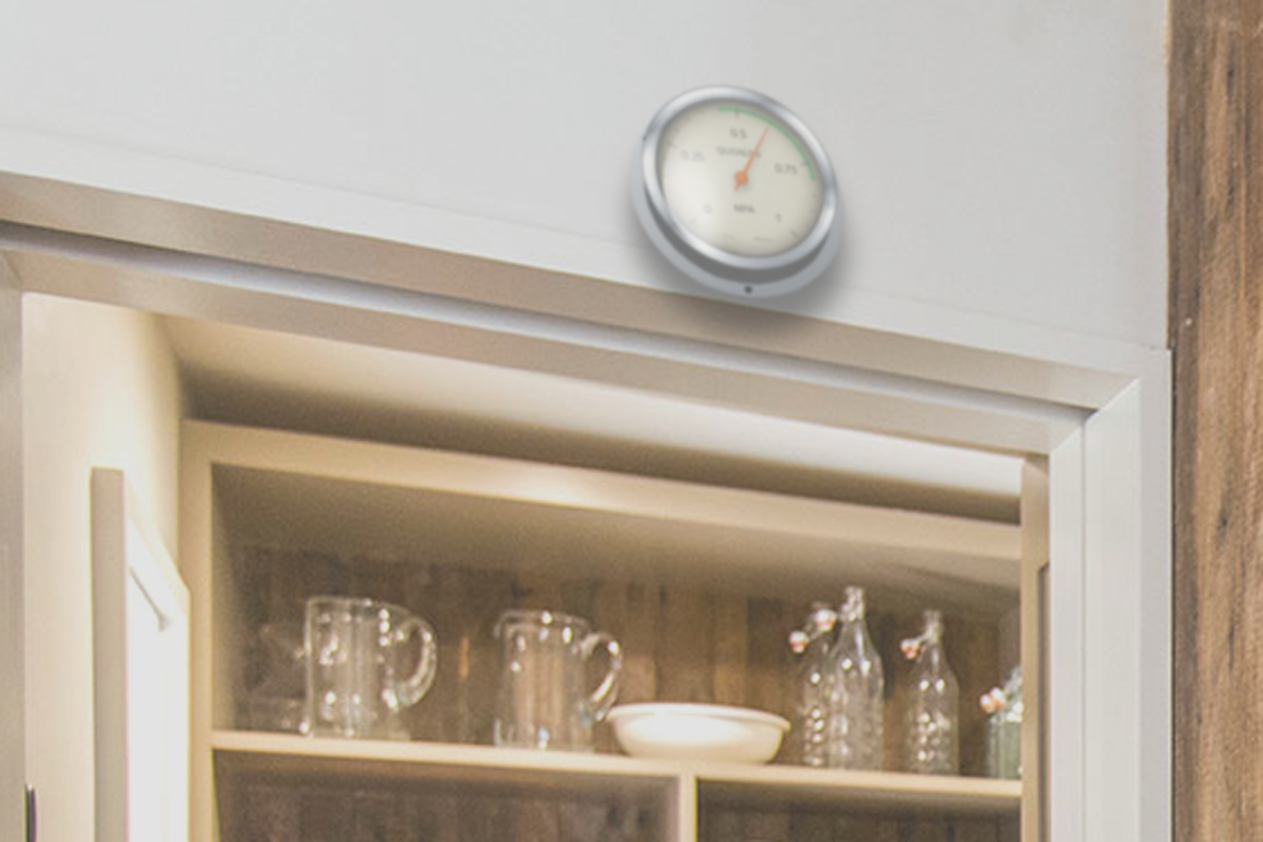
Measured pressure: 0.6 MPa
